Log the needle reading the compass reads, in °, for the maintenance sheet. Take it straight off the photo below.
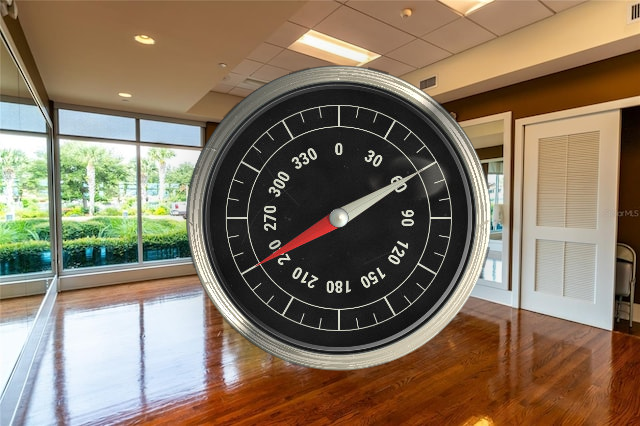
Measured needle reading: 240 °
